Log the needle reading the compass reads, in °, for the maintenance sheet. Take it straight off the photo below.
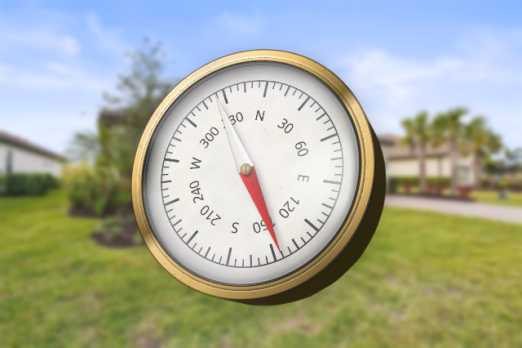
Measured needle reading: 145 °
